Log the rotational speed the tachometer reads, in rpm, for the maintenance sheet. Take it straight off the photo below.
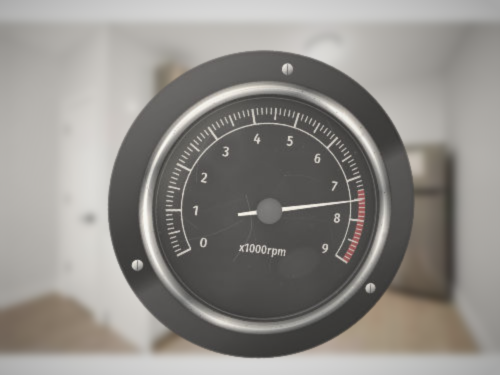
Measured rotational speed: 7500 rpm
